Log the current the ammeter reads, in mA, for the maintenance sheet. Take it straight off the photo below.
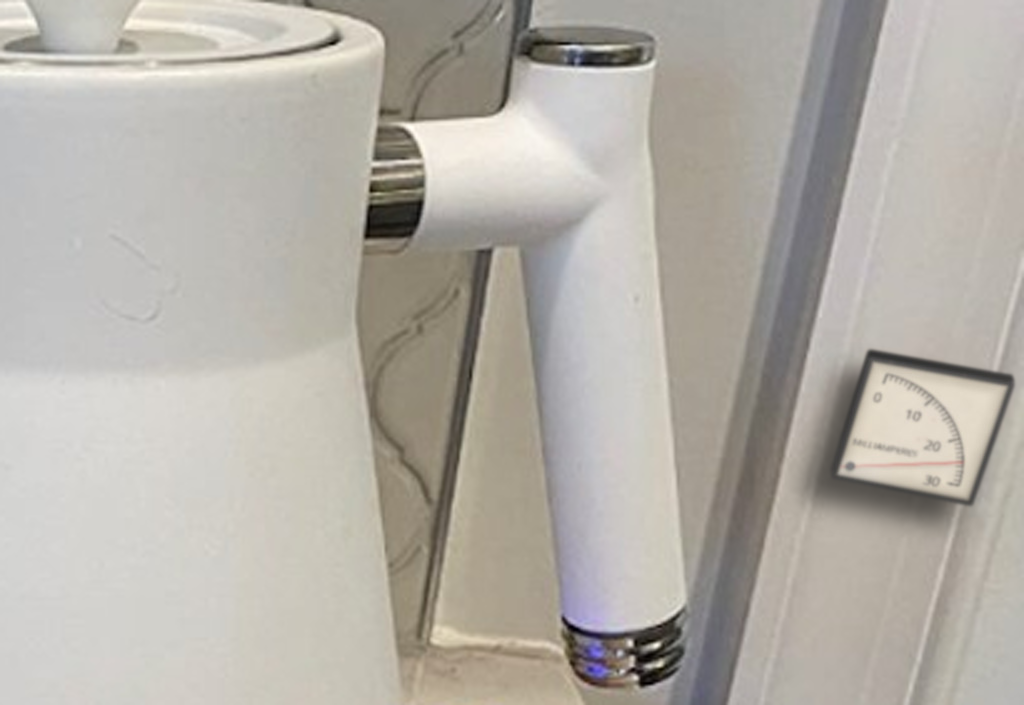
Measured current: 25 mA
